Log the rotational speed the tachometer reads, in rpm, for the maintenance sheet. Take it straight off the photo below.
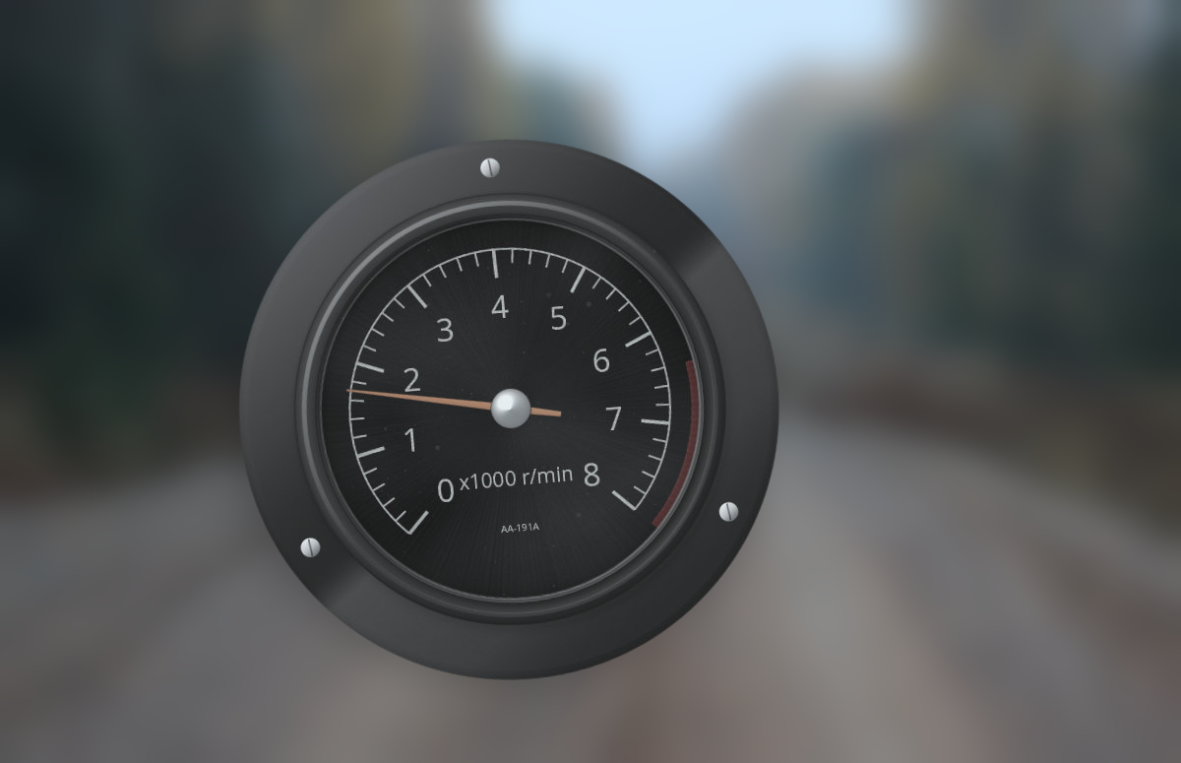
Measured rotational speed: 1700 rpm
